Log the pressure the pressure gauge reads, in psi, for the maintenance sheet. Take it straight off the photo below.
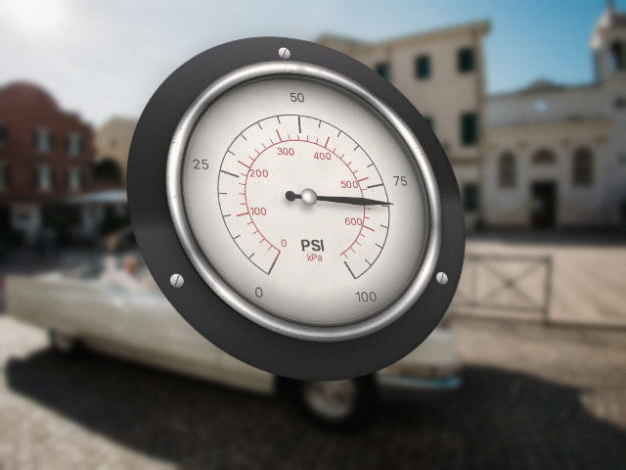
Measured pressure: 80 psi
